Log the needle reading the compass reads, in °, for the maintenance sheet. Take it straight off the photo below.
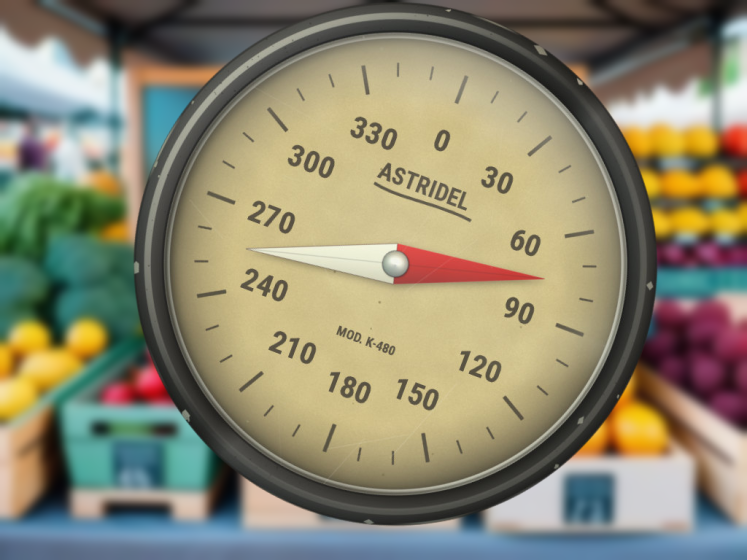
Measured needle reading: 75 °
